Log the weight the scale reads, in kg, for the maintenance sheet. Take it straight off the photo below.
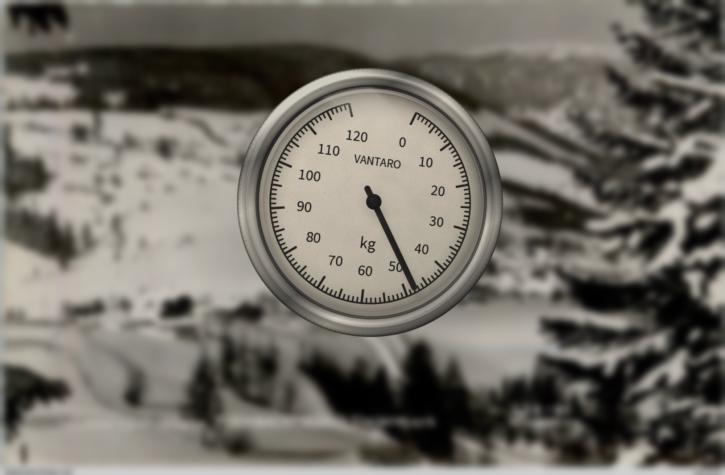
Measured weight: 48 kg
